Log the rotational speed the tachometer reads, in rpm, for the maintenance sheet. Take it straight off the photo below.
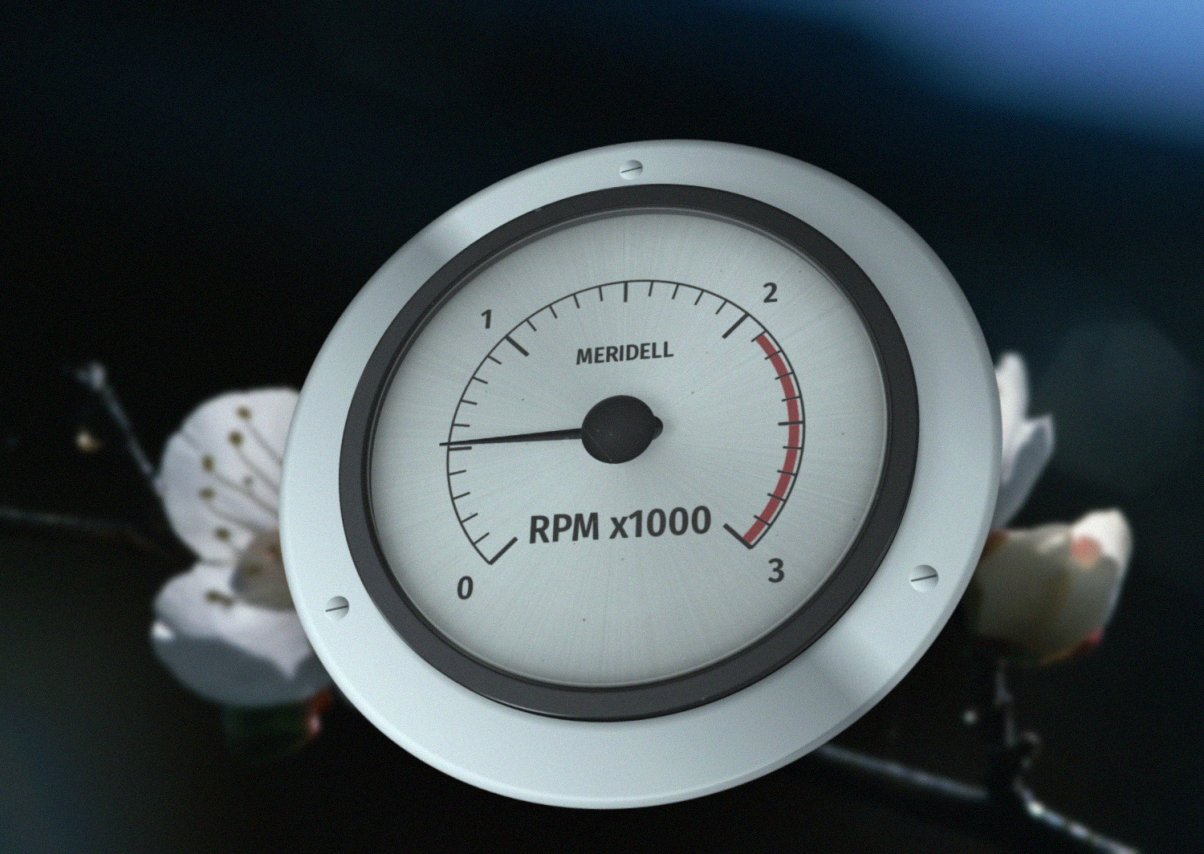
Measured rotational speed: 500 rpm
